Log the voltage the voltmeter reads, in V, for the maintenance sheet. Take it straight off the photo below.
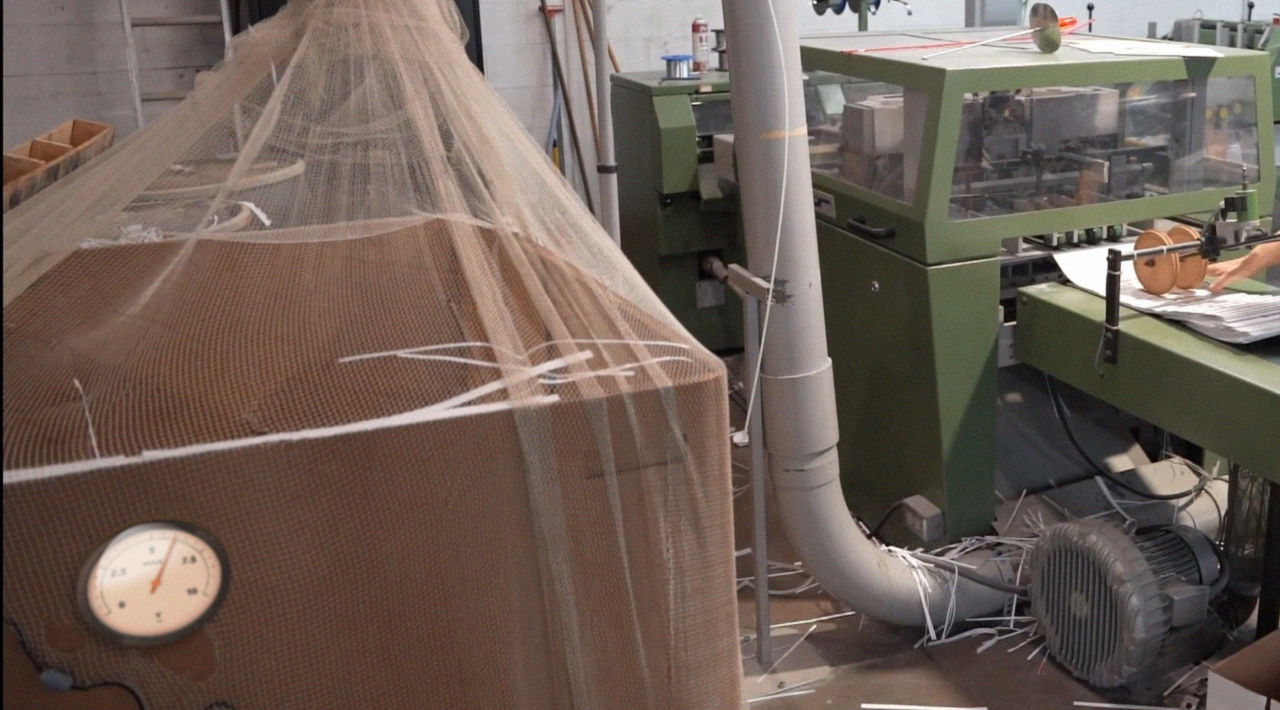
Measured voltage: 6 V
